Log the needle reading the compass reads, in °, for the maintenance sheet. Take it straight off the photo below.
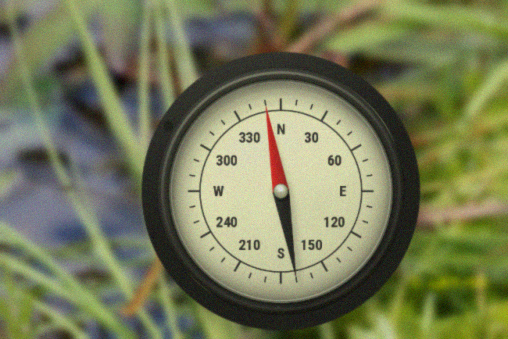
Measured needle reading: 350 °
